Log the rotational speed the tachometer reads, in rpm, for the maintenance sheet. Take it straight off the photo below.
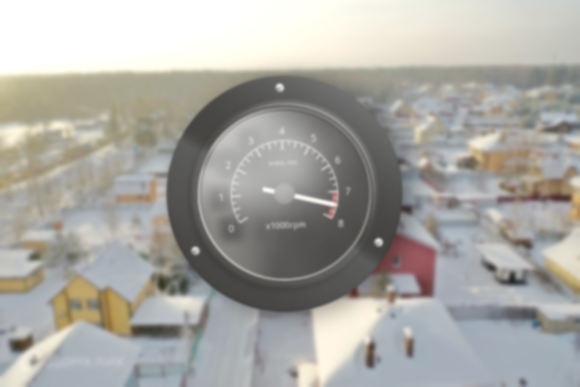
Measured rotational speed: 7500 rpm
